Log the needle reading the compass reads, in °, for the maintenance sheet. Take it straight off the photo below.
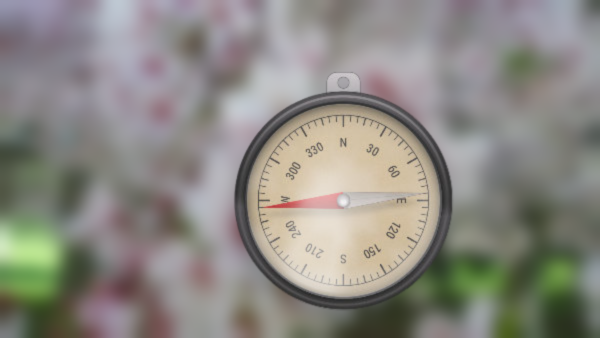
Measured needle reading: 265 °
